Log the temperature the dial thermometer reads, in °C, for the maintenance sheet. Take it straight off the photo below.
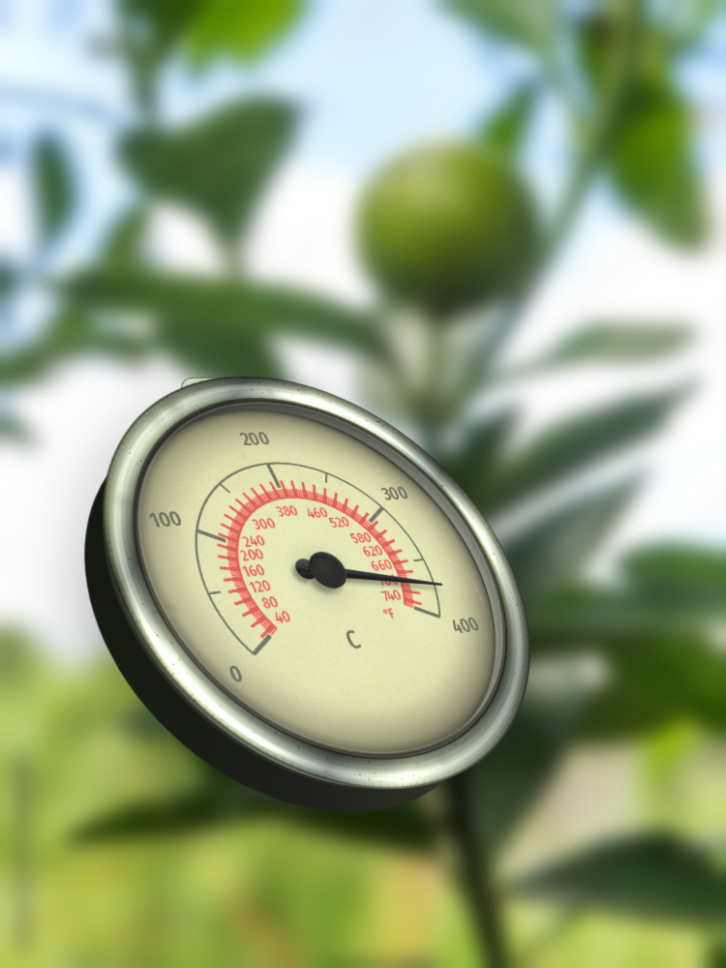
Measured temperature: 375 °C
